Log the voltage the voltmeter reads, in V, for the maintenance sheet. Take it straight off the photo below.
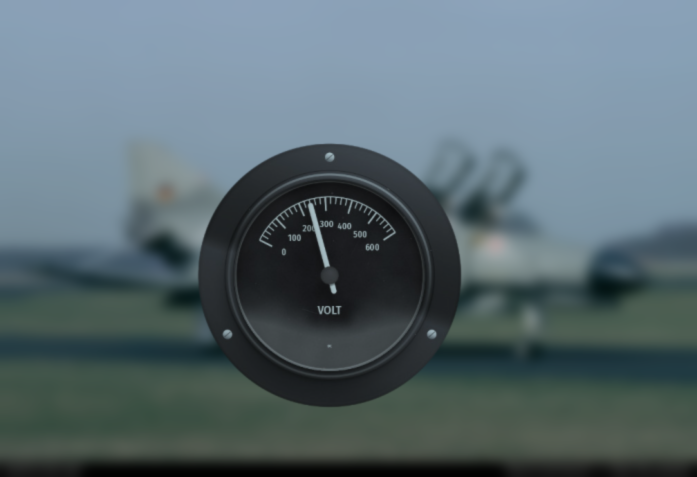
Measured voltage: 240 V
